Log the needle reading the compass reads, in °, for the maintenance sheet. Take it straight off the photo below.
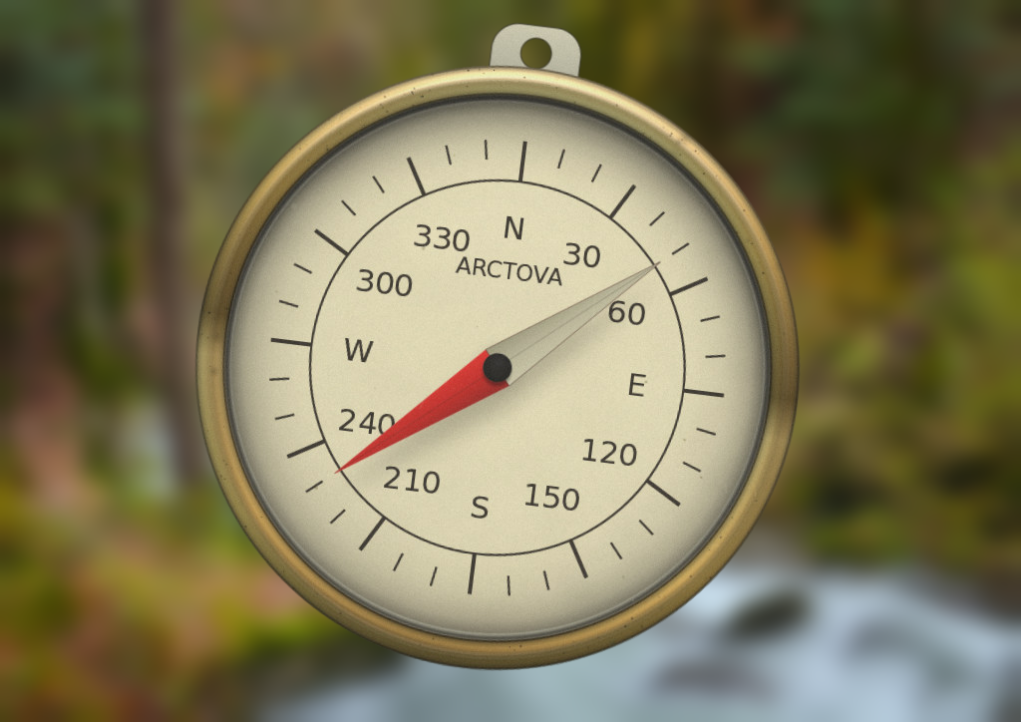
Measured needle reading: 230 °
